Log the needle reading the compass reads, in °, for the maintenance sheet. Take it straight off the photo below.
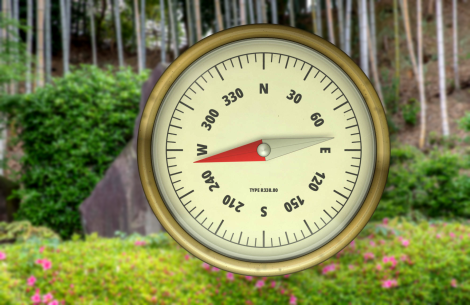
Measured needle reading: 260 °
